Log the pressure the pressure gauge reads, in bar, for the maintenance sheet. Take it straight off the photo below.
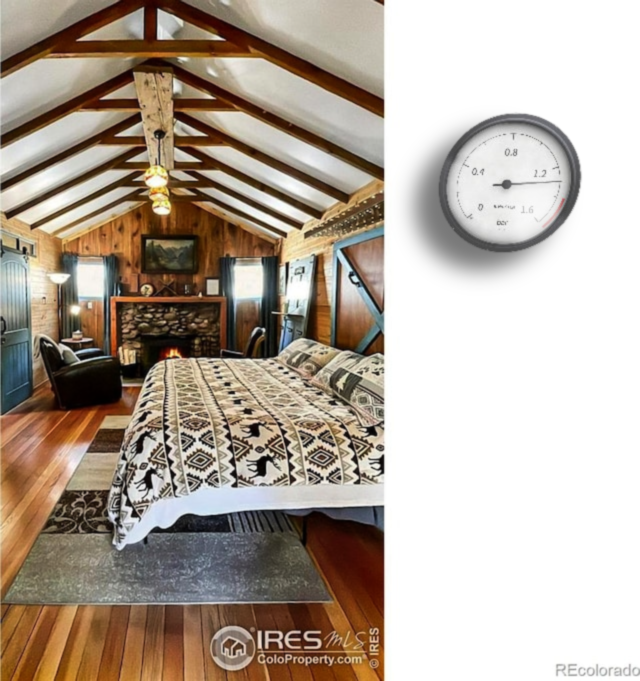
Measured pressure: 1.3 bar
